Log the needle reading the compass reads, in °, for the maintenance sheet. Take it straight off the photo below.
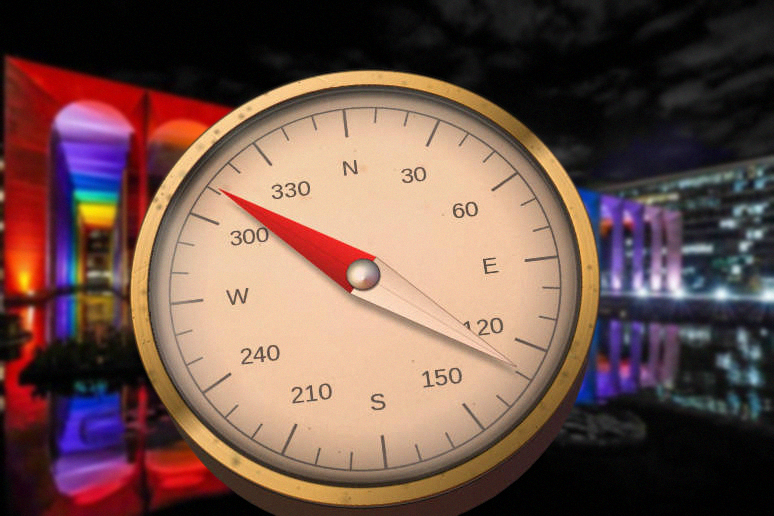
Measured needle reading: 310 °
